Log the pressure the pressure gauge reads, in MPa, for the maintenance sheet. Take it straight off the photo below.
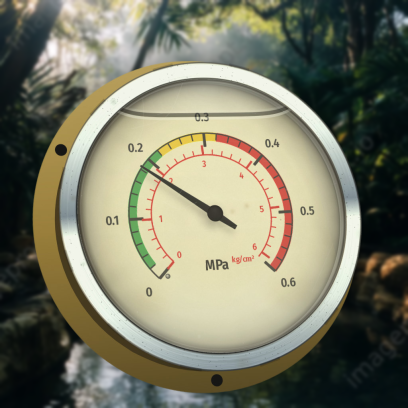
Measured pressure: 0.18 MPa
